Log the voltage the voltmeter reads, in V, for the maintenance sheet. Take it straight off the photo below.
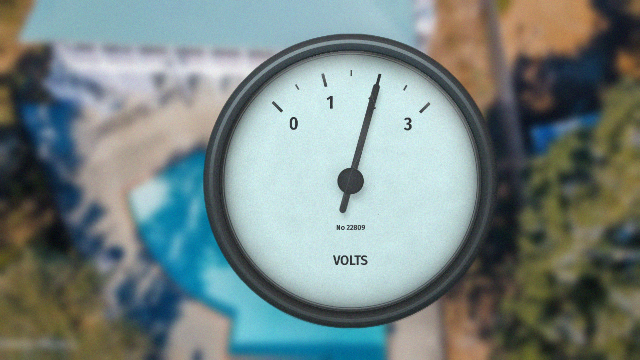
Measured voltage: 2 V
